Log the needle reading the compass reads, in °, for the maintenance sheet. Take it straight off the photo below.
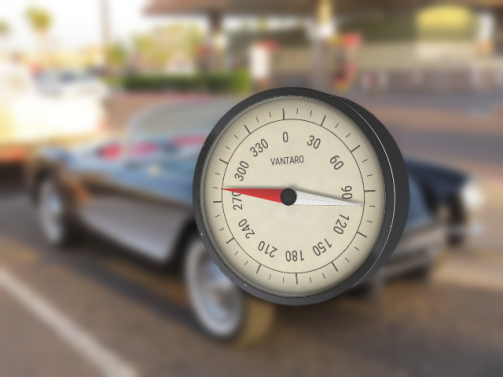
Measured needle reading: 280 °
